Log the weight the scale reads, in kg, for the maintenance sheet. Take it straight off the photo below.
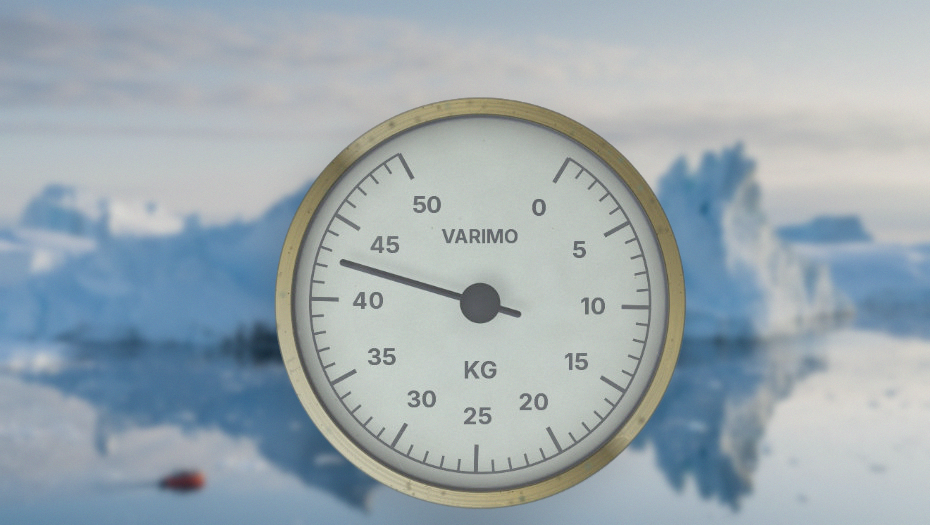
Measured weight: 42.5 kg
